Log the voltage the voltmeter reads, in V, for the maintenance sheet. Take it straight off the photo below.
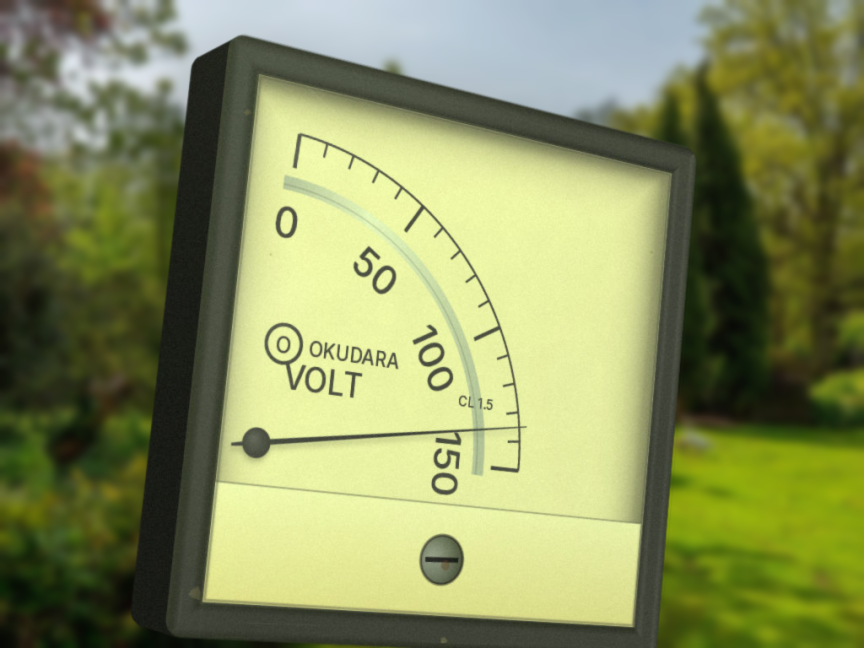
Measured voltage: 135 V
